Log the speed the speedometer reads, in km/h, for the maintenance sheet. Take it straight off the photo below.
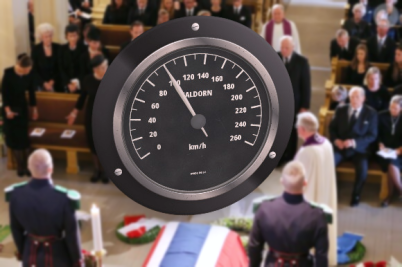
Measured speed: 100 km/h
